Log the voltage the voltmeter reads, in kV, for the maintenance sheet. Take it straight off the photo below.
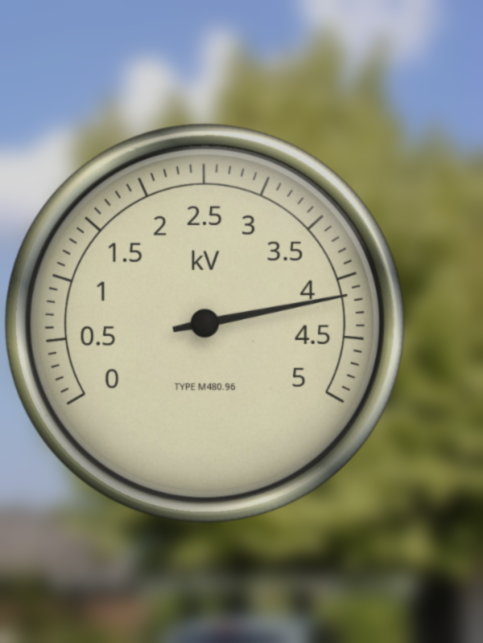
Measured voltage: 4.15 kV
